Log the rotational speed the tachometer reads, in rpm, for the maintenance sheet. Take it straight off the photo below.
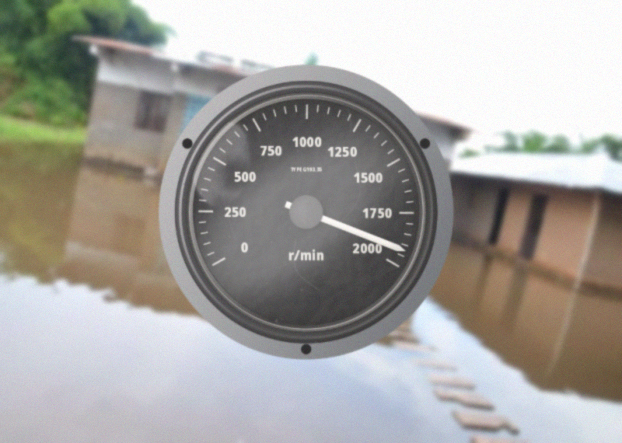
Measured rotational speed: 1925 rpm
